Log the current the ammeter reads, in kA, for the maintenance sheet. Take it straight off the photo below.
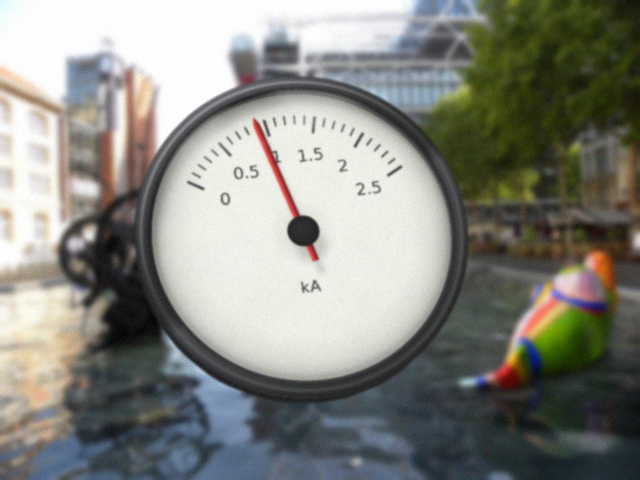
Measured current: 0.9 kA
